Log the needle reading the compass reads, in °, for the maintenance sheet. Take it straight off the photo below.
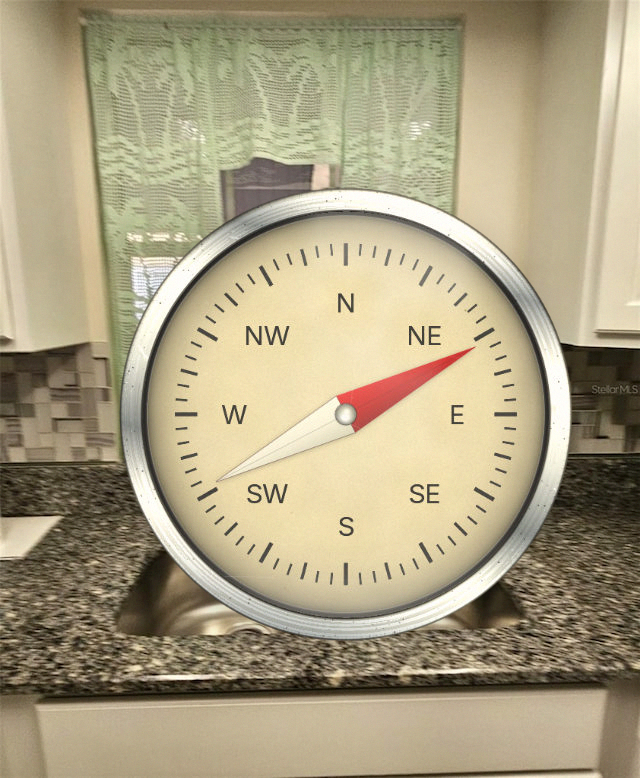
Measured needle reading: 62.5 °
